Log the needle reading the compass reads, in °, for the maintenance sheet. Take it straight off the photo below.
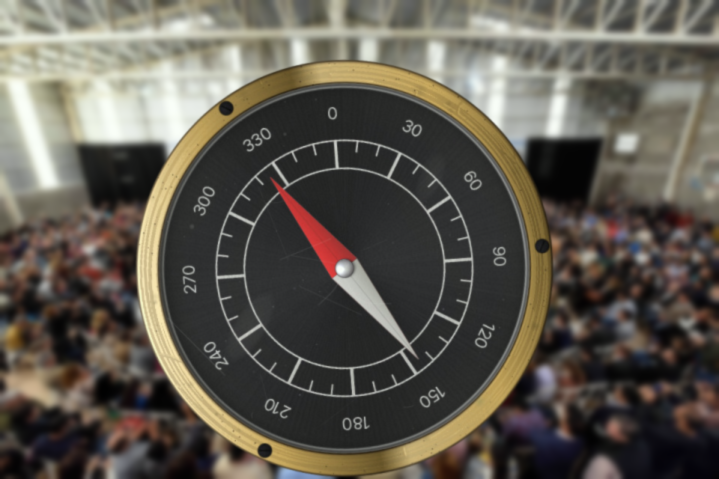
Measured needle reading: 325 °
